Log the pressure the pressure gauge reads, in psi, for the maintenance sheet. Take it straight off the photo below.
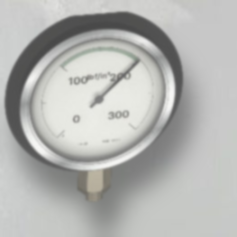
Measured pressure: 200 psi
